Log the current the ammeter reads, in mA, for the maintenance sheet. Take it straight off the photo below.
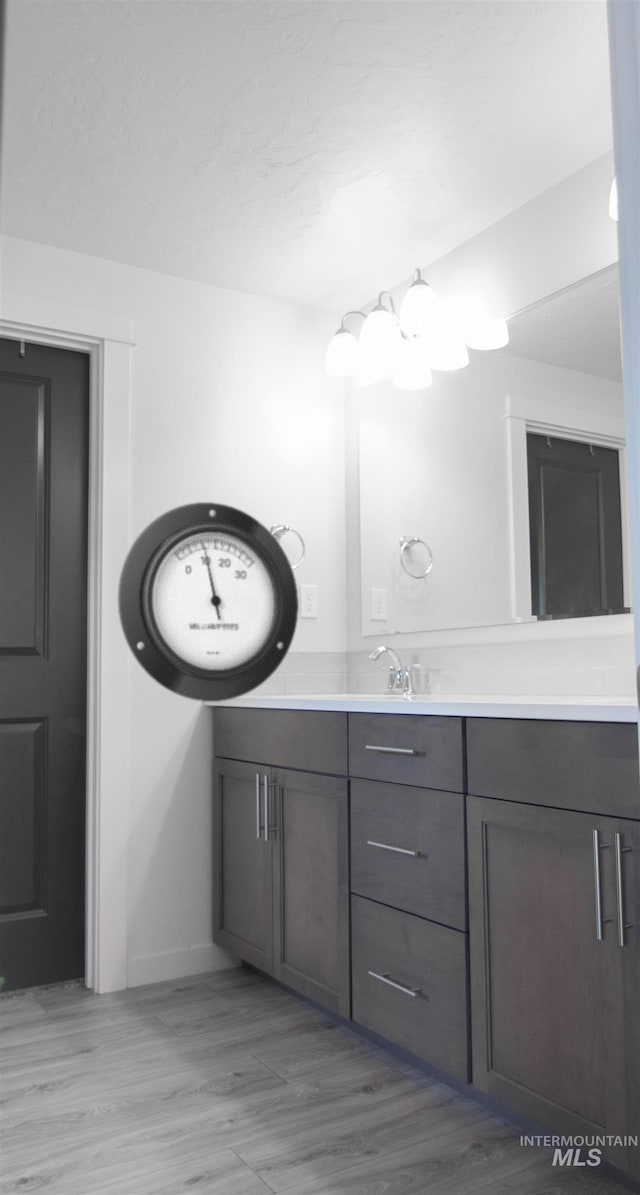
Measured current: 10 mA
